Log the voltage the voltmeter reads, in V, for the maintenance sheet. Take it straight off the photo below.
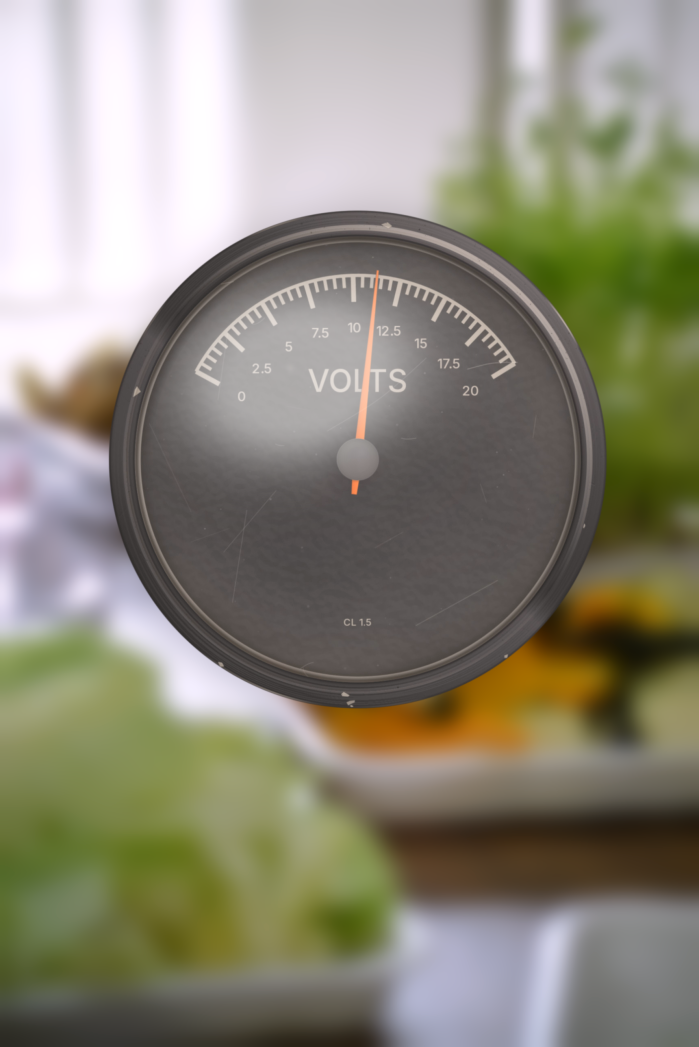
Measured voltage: 11.25 V
